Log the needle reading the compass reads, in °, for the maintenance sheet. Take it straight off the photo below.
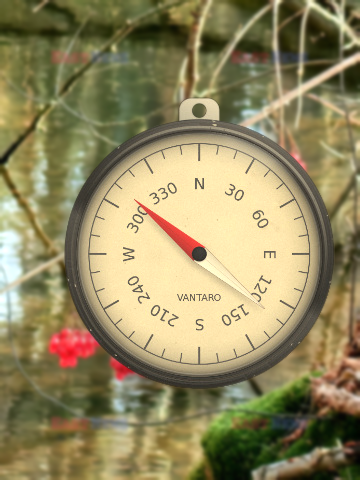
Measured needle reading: 310 °
